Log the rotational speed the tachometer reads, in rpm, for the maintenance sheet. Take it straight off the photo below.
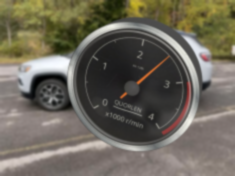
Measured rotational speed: 2500 rpm
